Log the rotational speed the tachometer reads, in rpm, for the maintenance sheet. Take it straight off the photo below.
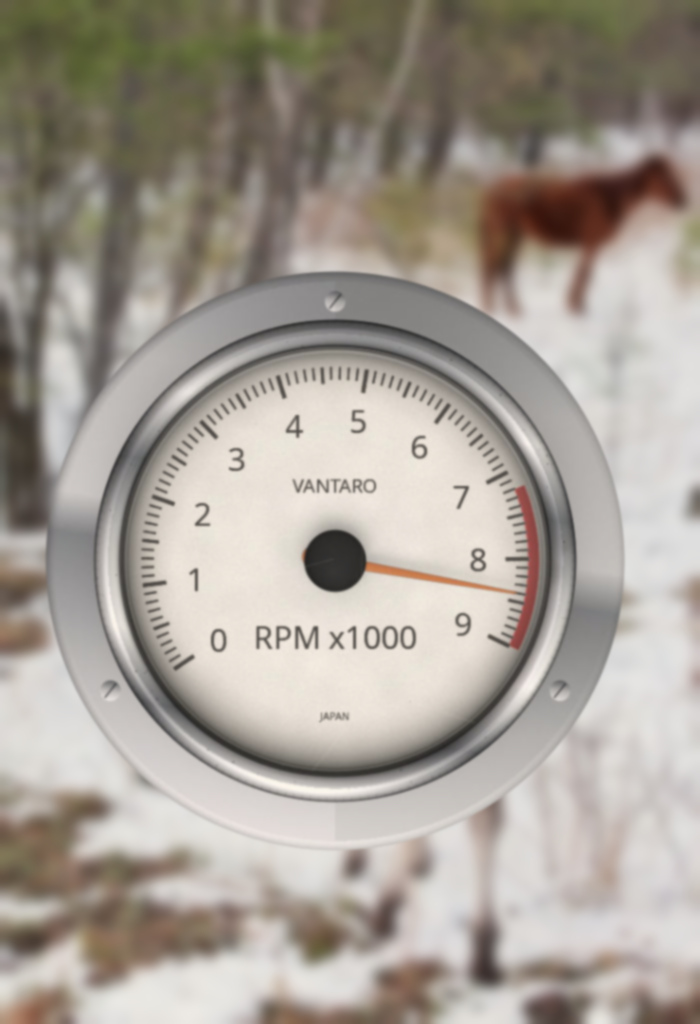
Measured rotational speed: 8400 rpm
